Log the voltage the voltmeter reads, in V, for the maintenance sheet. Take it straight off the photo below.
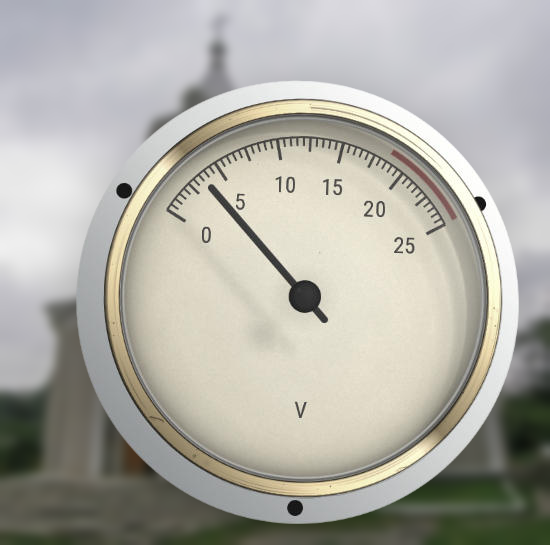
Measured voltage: 3.5 V
